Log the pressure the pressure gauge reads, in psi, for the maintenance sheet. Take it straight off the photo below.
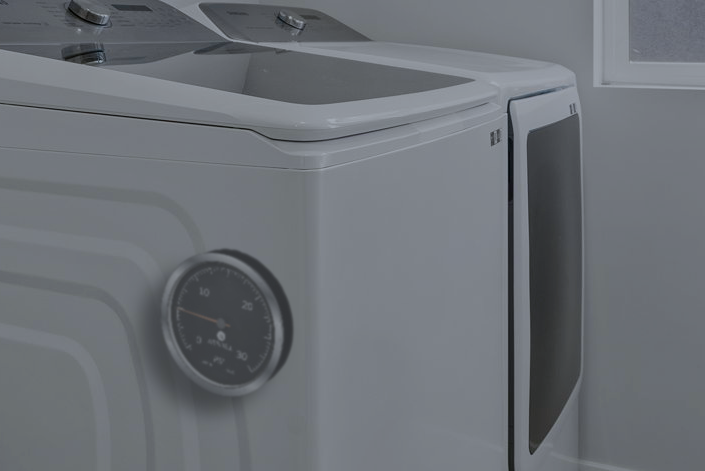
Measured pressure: 5 psi
